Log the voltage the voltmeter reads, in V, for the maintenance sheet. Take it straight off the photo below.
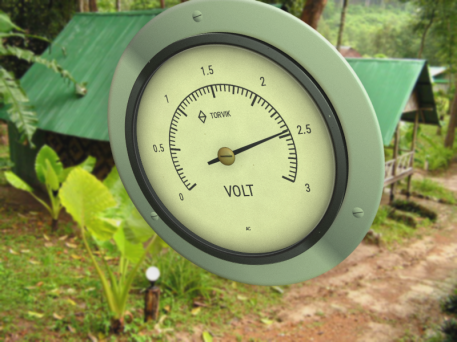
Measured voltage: 2.45 V
